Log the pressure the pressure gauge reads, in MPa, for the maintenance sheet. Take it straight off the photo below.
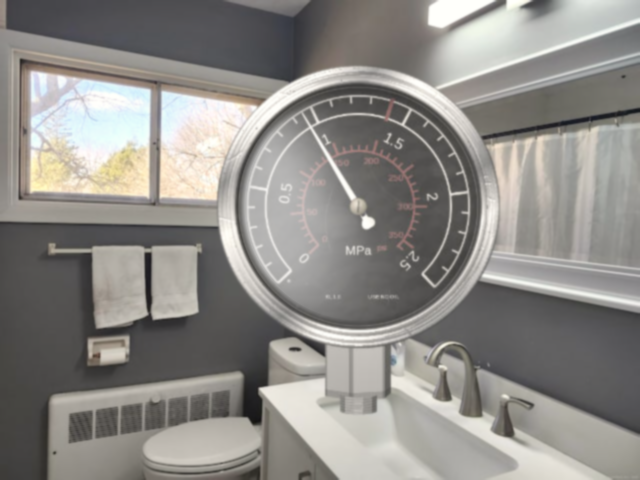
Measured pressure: 0.95 MPa
